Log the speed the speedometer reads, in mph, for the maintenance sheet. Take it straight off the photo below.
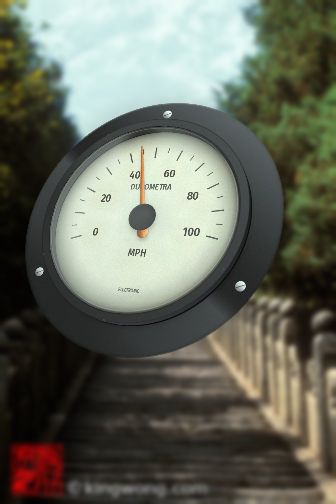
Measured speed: 45 mph
